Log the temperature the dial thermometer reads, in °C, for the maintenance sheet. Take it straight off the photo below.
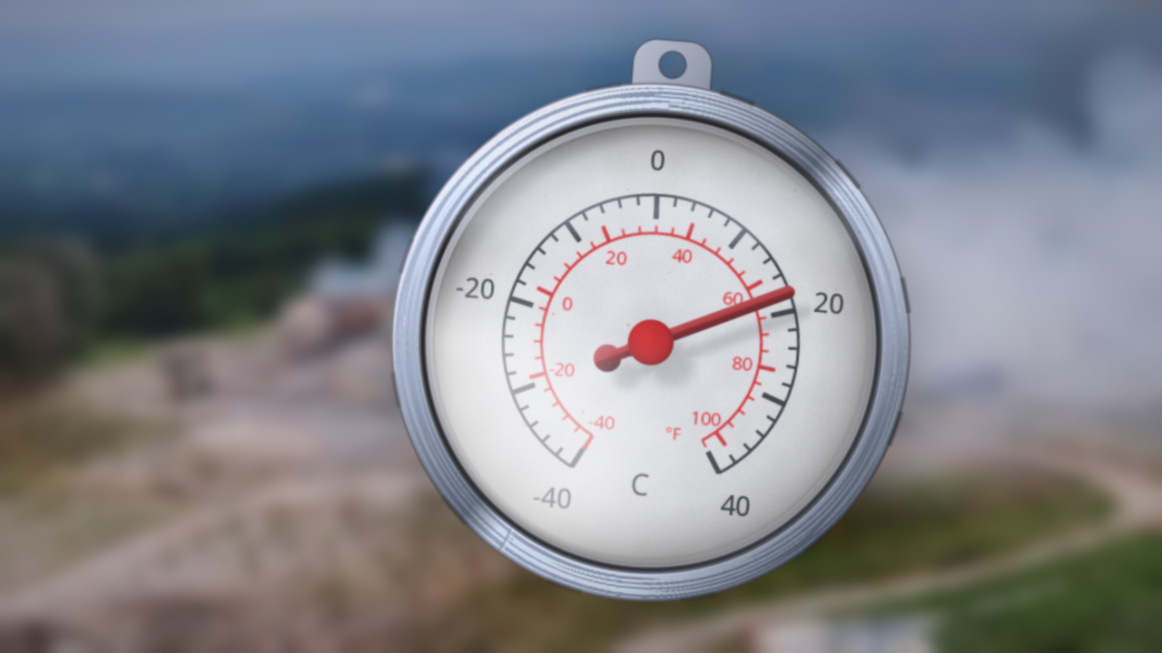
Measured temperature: 18 °C
